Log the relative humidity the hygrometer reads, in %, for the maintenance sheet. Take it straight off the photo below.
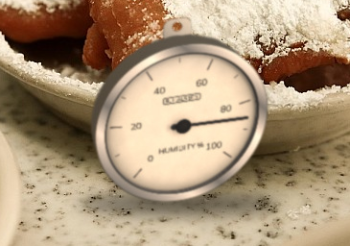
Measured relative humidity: 85 %
